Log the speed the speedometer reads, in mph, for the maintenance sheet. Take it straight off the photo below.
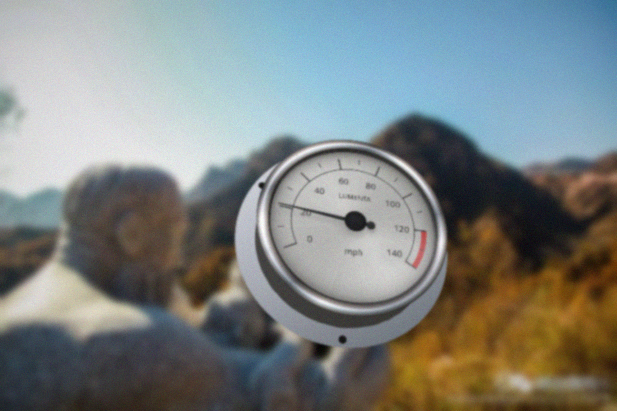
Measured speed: 20 mph
